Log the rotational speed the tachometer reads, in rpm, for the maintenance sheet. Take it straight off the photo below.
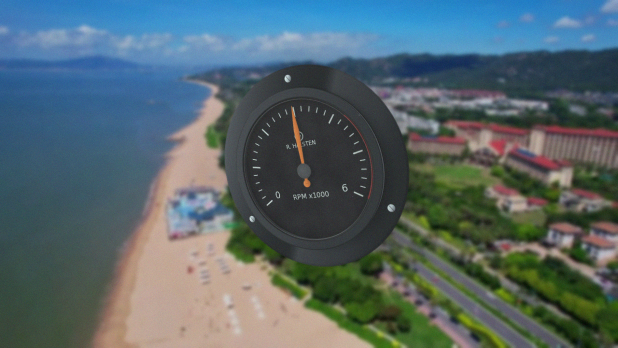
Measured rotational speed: 3000 rpm
